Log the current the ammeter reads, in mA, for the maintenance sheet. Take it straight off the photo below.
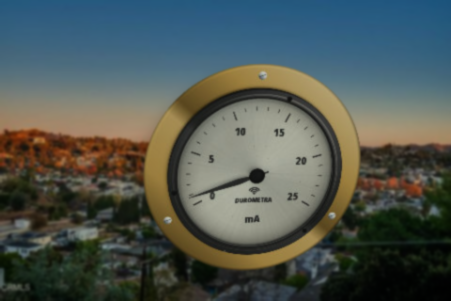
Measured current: 1 mA
